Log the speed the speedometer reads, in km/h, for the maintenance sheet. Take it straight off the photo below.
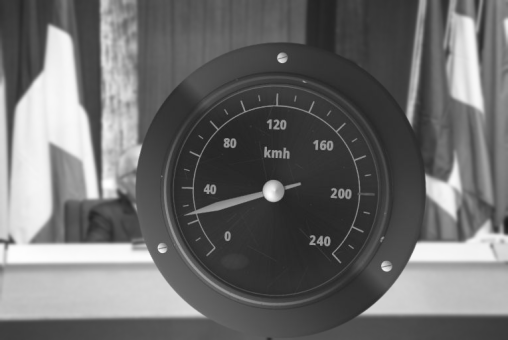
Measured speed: 25 km/h
